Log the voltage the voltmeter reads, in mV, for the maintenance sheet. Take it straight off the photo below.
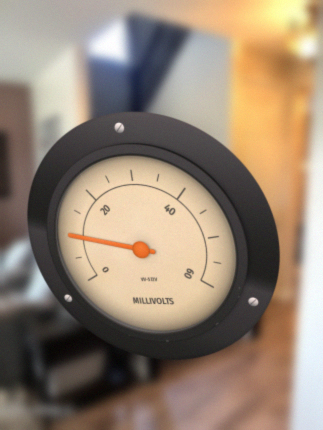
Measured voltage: 10 mV
